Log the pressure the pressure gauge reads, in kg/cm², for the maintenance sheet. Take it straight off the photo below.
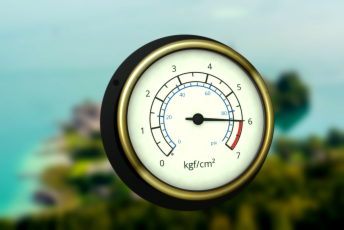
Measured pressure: 6 kg/cm²
